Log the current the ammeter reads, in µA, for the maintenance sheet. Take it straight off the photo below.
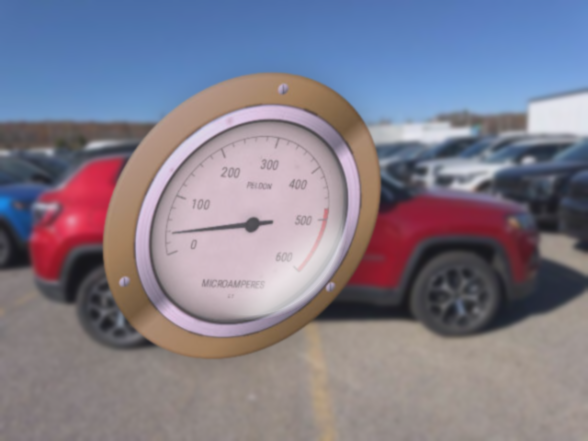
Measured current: 40 µA
